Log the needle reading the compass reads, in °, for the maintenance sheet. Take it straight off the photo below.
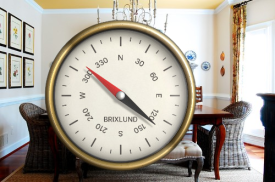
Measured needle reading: 310 °
